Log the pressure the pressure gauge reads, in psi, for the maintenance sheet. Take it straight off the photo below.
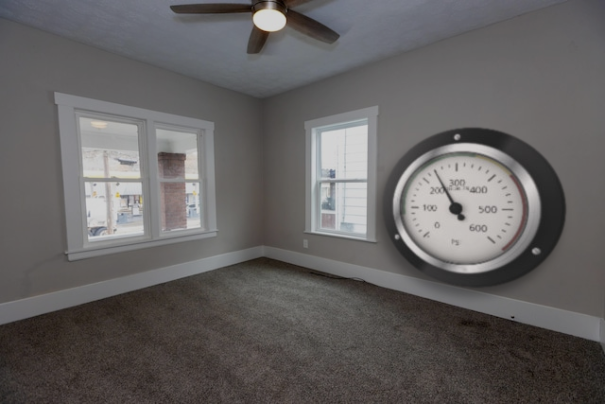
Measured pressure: 240 psi
